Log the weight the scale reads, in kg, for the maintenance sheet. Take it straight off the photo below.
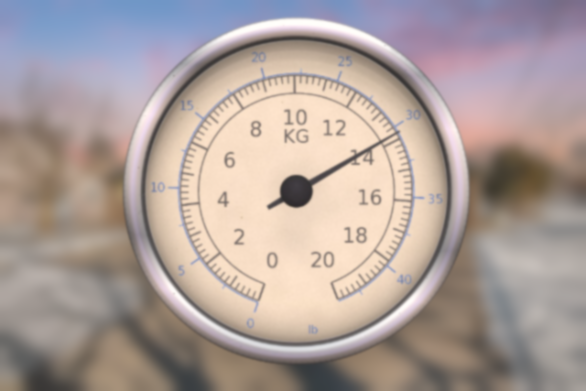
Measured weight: 13.8 kg
